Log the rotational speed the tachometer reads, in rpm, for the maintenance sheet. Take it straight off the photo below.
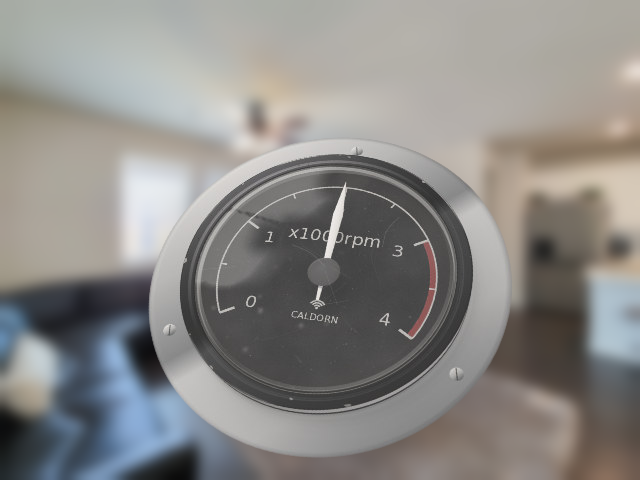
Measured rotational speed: 2000 rpm
